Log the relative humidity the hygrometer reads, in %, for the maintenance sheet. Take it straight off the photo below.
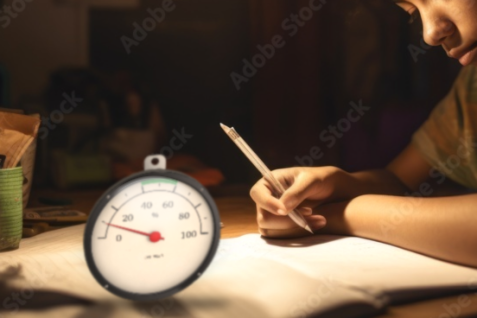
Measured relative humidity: 10 %
